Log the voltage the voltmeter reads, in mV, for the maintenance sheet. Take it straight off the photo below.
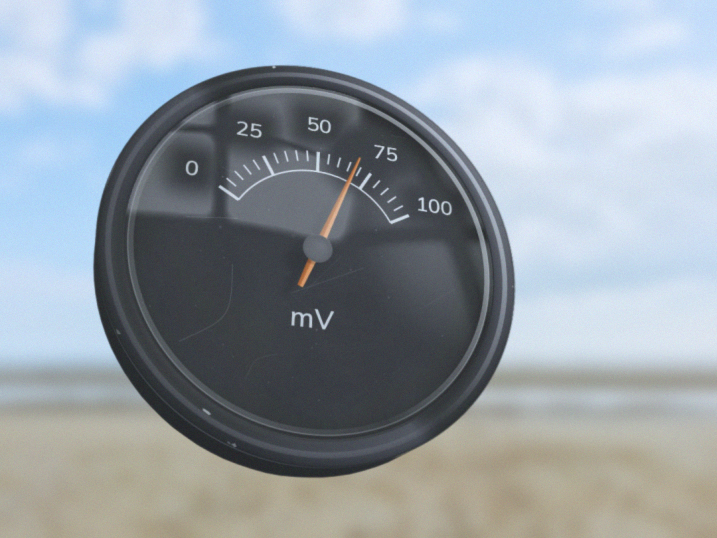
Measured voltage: 67.5 mV
